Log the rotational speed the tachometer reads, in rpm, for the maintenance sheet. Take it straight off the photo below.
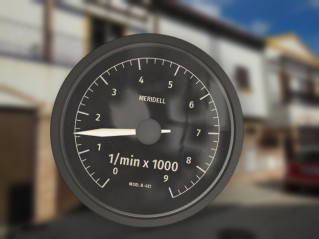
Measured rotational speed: 1500 rpm
